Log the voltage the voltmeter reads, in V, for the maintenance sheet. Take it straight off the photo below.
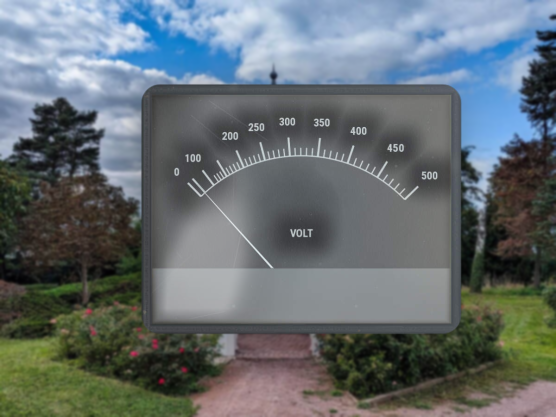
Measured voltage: 50 V
